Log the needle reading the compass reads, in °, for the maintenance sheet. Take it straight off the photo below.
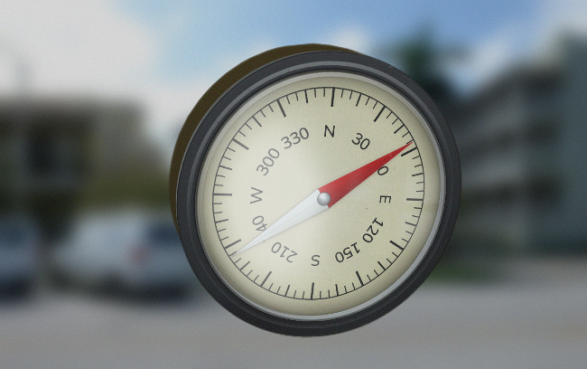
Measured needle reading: 55 °
